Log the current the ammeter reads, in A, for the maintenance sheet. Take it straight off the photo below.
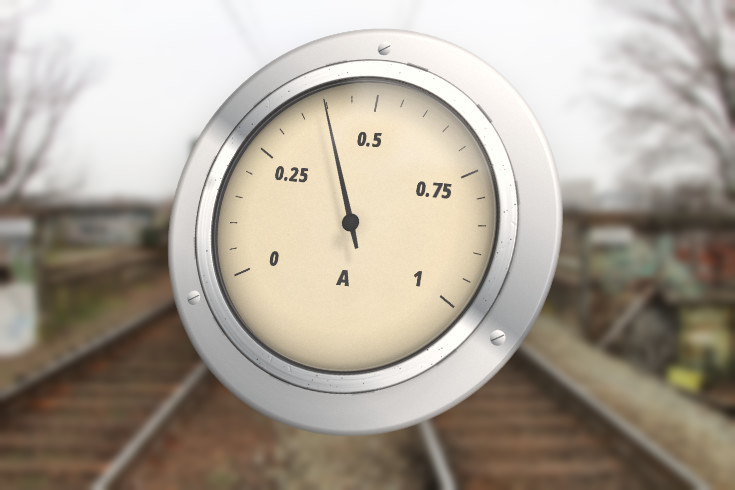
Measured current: 0.4 A
